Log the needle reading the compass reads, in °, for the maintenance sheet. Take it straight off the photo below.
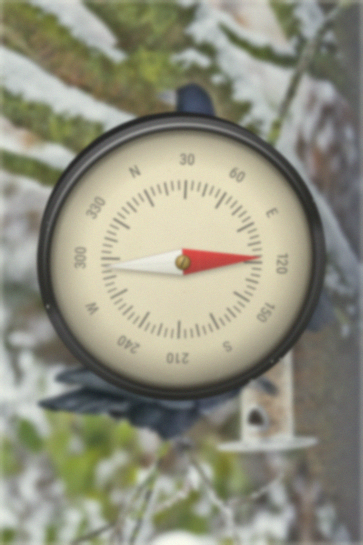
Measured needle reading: 115 °
